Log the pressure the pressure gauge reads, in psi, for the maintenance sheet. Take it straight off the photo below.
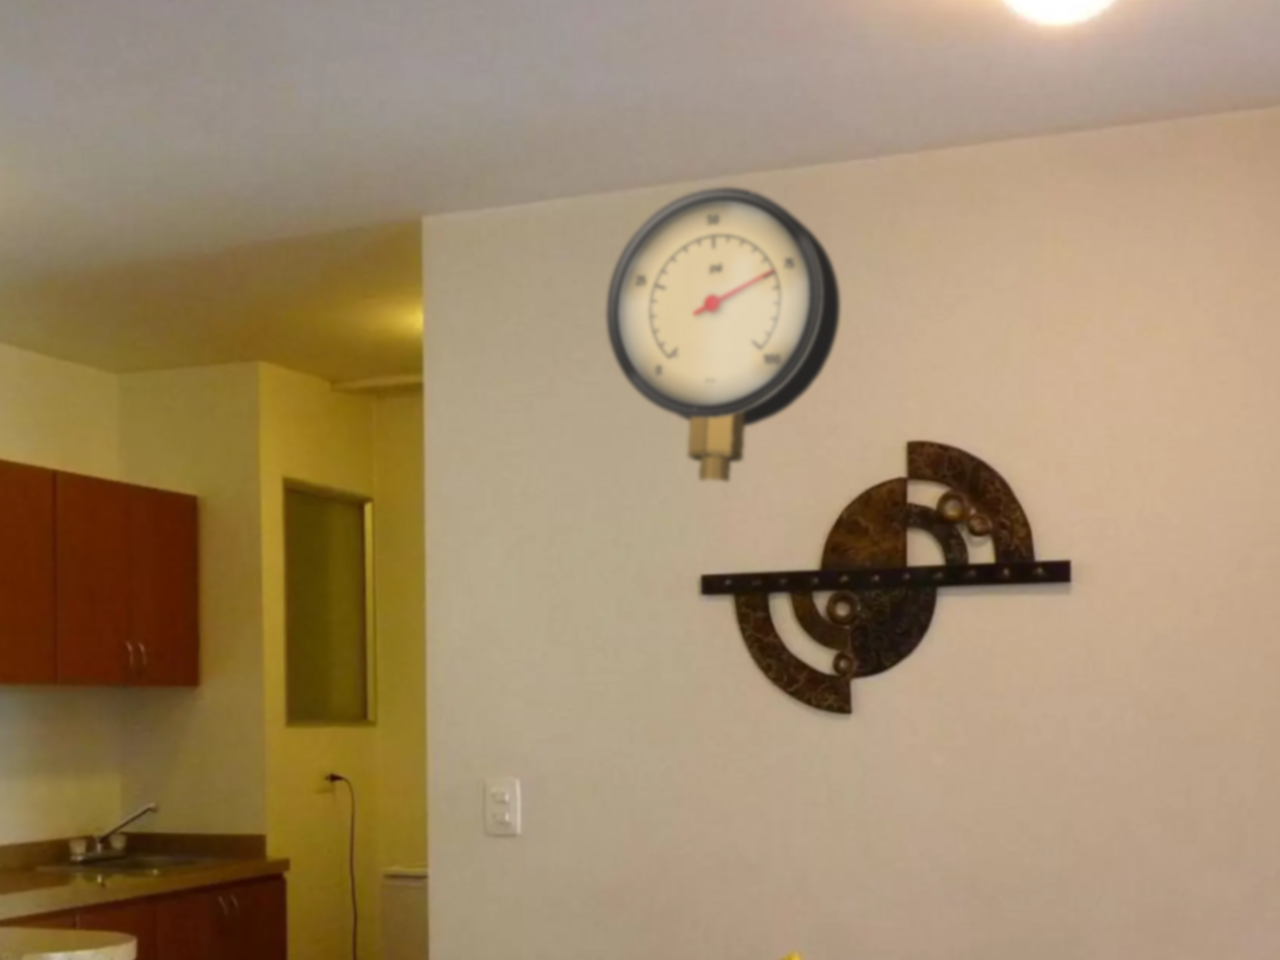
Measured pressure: 75 psi
